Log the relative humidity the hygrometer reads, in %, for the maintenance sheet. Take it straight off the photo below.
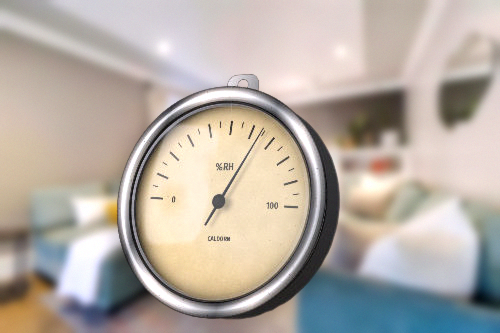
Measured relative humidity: 65 %
